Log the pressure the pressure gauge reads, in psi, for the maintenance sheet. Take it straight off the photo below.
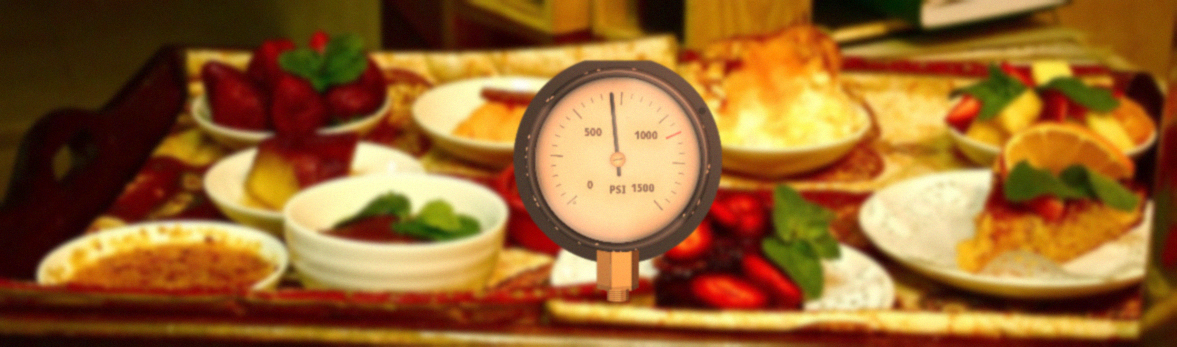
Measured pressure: 700 psi
